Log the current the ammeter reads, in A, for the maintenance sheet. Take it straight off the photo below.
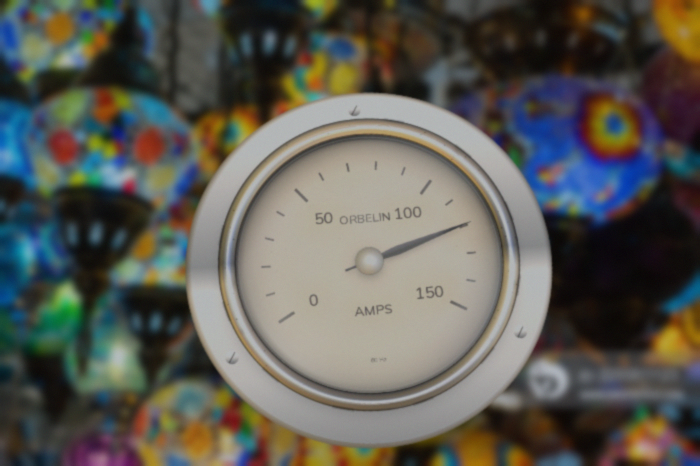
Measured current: 120 A
